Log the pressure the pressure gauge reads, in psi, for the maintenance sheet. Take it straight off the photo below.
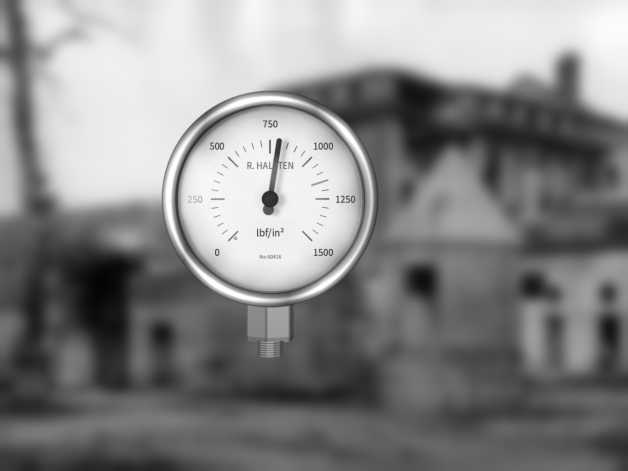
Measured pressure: 800 psi
